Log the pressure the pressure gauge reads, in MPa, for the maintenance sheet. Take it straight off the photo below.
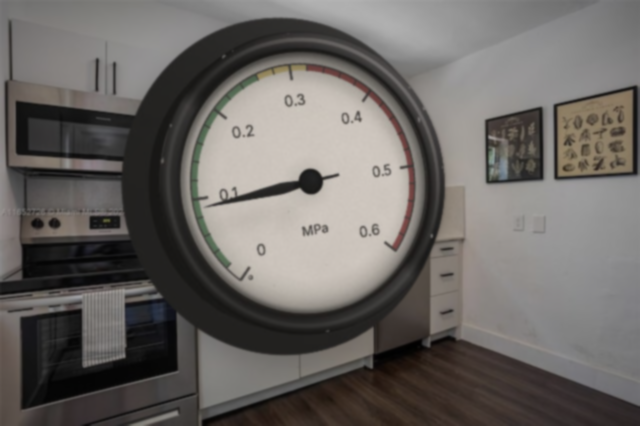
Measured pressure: 0.09 MPa
